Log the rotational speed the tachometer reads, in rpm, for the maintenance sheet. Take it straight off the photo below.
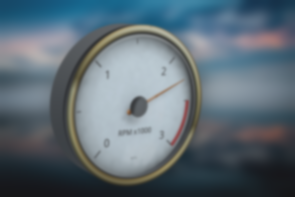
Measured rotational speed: 2250 rpm
